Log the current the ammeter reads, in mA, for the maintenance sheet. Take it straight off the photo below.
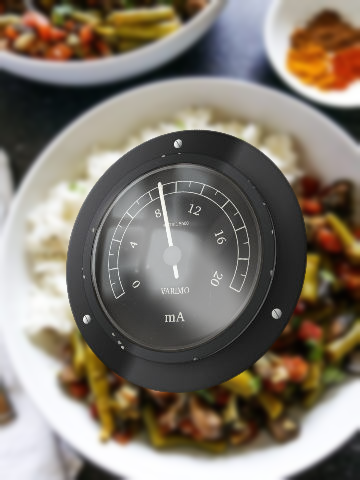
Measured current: 9 mA
